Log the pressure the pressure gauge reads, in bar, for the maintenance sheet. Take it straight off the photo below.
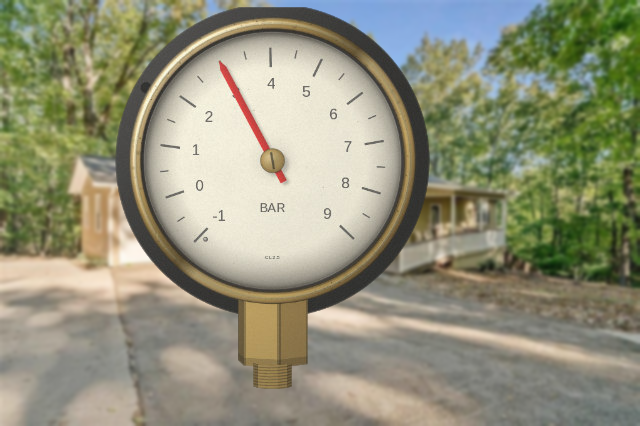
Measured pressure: 3 bar
